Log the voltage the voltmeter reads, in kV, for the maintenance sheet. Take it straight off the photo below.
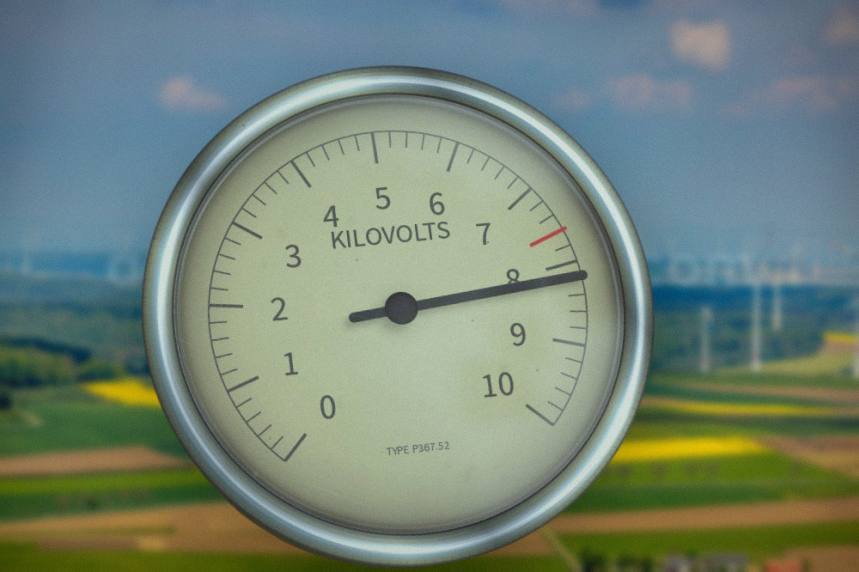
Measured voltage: 8.2 kV
